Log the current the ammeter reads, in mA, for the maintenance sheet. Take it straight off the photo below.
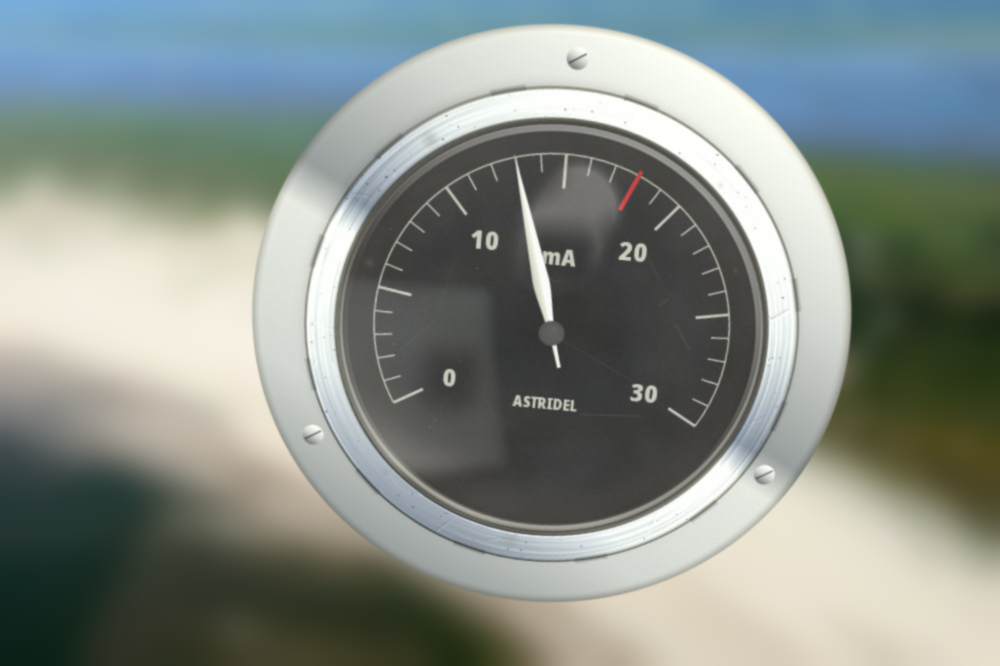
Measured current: 13 mA
